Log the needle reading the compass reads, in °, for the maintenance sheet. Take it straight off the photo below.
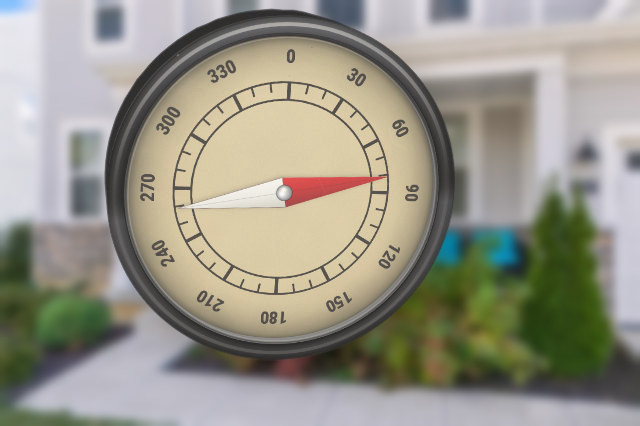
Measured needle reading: 80 °
